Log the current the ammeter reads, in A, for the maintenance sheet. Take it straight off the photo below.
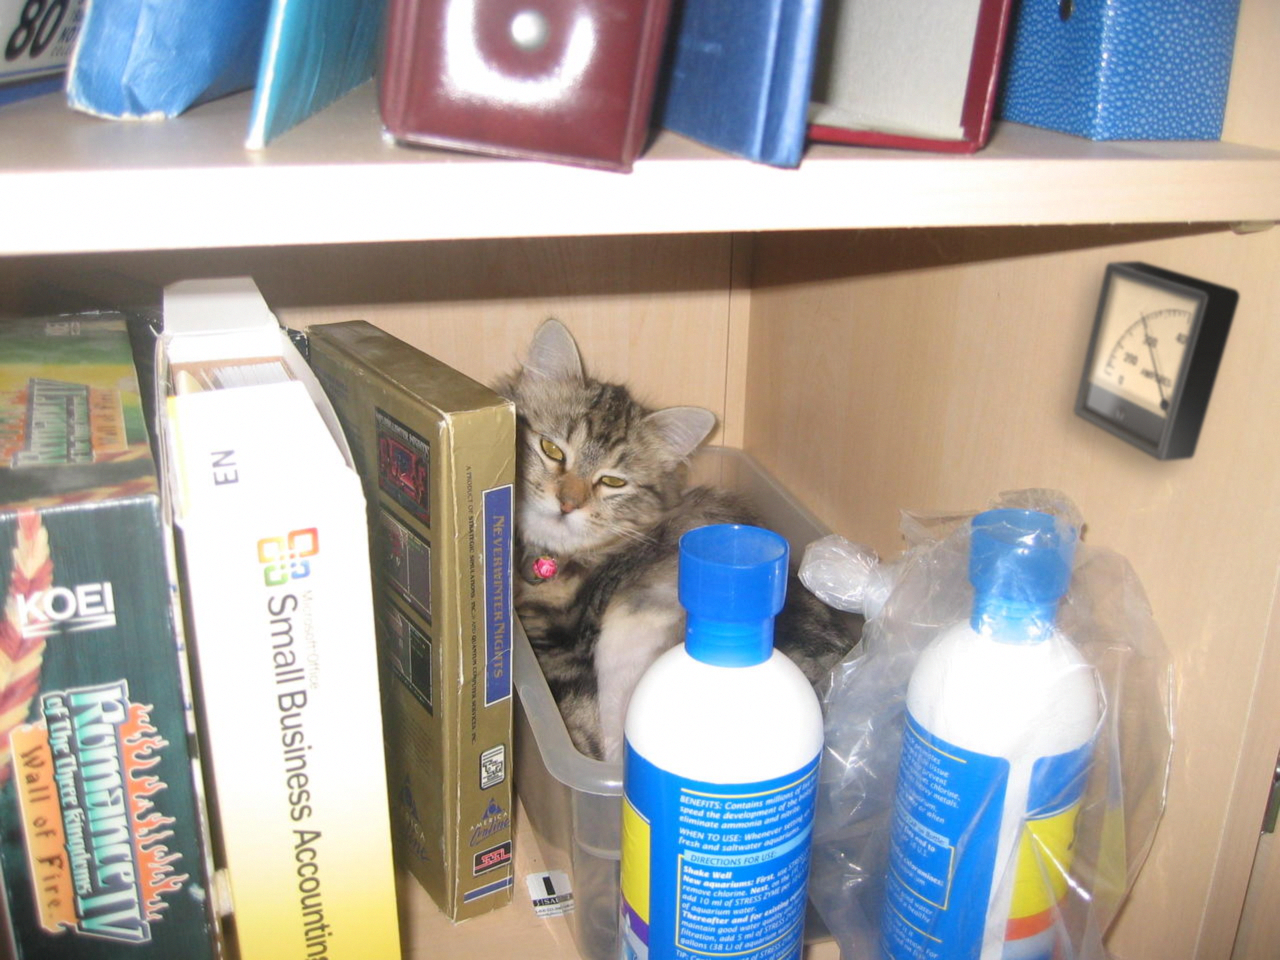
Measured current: 300 A
